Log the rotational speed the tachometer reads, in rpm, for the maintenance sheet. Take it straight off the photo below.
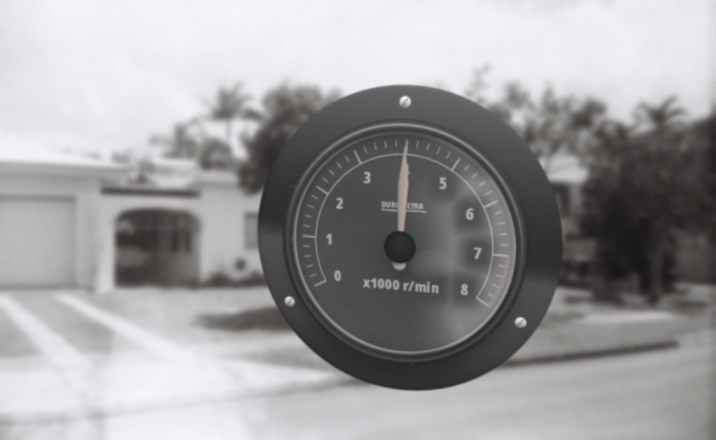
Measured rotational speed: 4000 rpm
